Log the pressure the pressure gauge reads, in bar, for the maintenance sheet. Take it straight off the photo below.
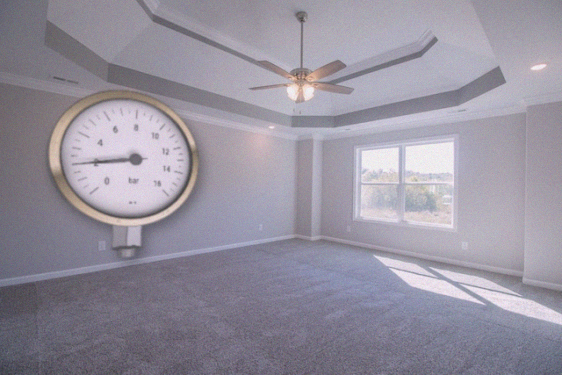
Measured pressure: 2 bar
